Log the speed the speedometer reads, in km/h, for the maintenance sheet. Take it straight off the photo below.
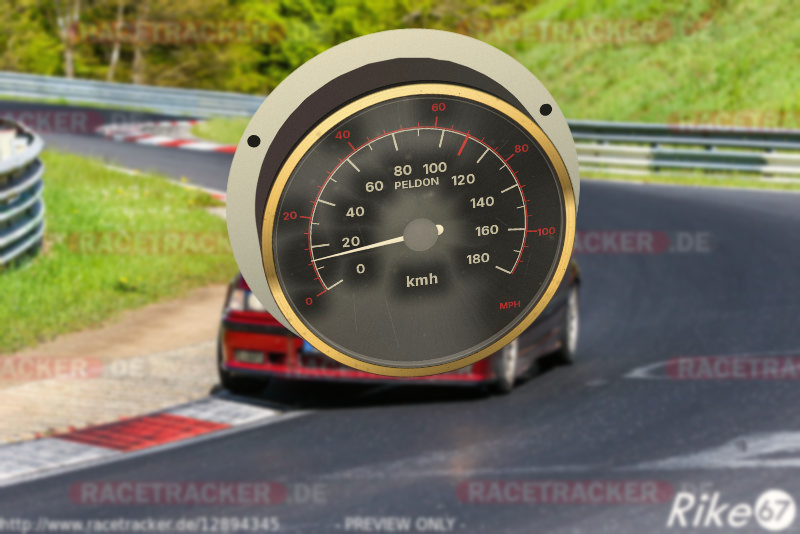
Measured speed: 15 km/h
